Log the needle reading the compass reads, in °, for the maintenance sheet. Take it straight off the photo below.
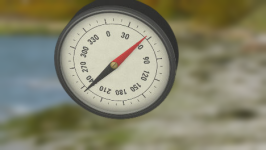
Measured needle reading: 55 °
